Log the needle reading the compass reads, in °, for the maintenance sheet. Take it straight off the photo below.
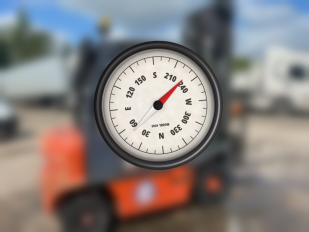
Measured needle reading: 230 °
